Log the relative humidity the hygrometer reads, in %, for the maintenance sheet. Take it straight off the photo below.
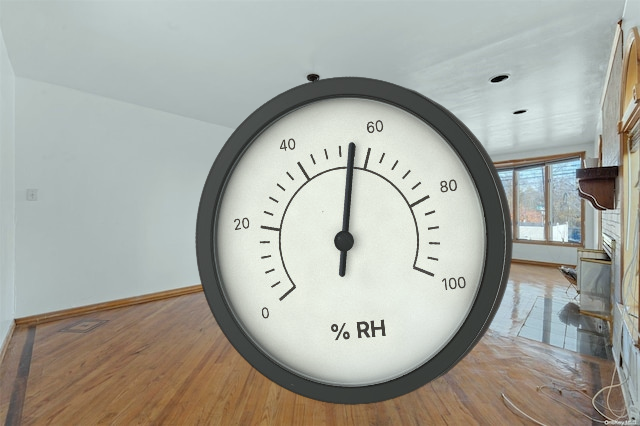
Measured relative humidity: 56 %
